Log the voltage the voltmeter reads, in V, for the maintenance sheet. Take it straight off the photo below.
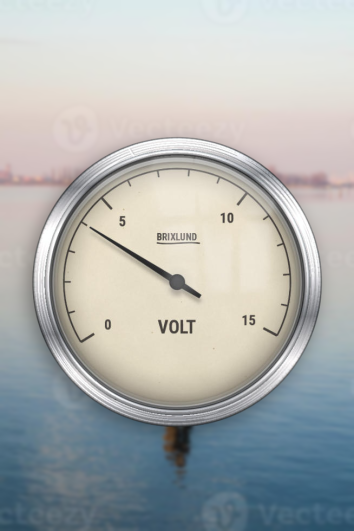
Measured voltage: 4 V
